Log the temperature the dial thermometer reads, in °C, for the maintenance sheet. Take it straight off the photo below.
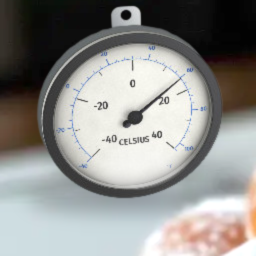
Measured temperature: 15 °C
